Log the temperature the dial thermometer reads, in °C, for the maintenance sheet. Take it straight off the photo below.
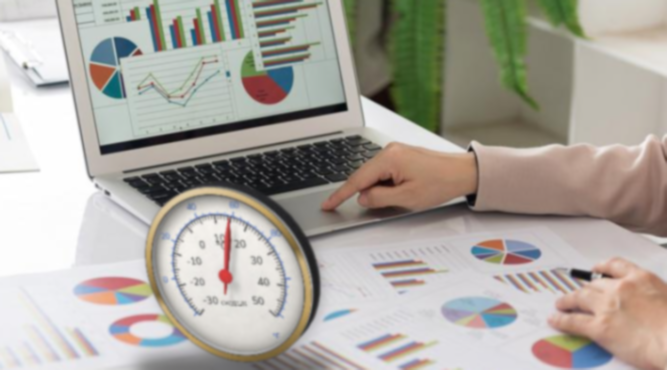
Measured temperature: 15 °C
